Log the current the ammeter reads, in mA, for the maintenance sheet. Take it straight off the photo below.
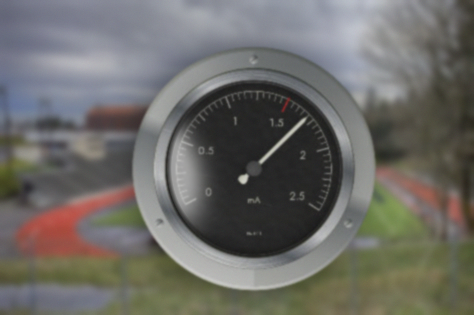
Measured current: 1.7 mA
